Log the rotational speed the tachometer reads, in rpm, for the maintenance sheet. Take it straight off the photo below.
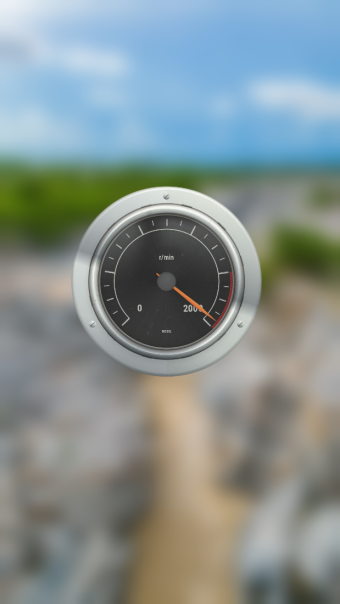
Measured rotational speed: 1950 rpm
